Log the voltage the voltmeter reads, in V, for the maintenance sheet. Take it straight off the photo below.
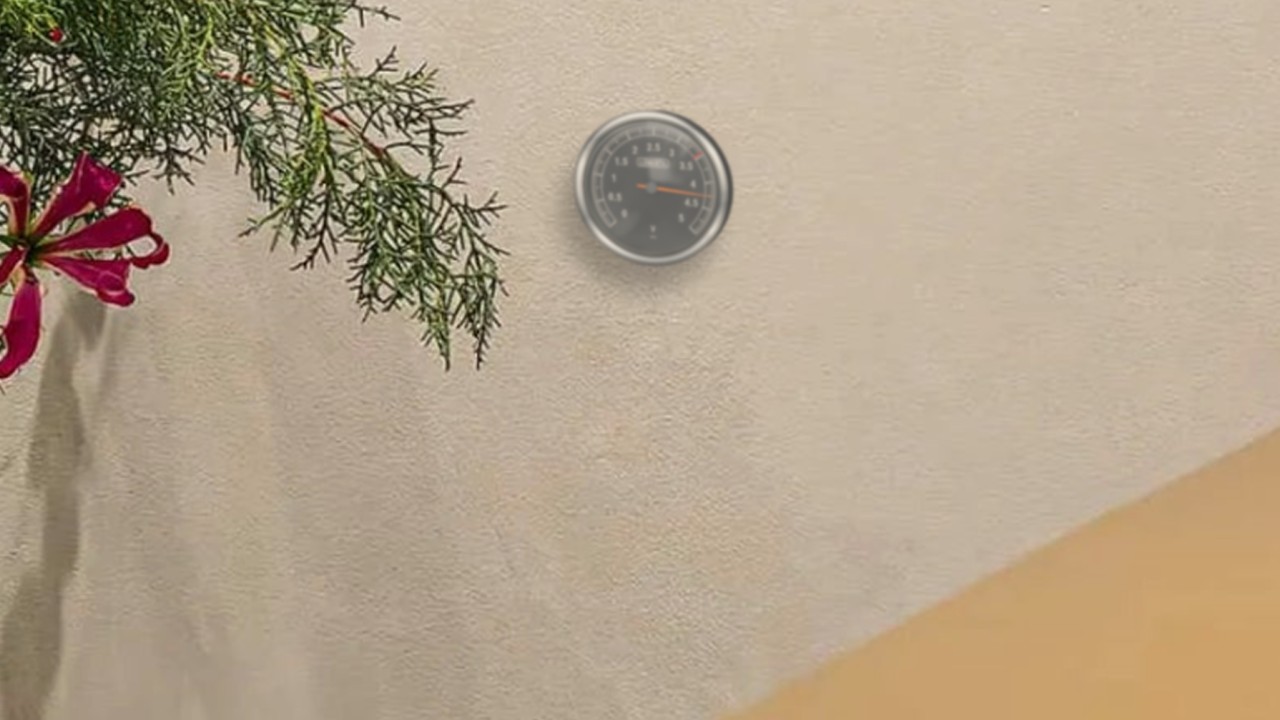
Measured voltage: 4.25 V
